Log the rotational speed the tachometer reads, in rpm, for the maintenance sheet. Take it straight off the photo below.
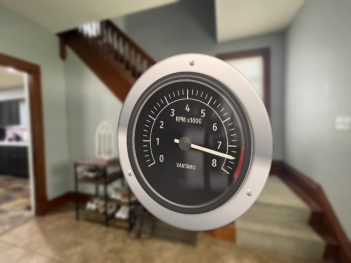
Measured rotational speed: 7400 rpm
